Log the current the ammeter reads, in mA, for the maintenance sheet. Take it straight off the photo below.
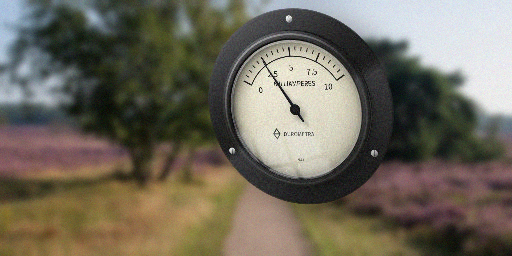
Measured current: 2.5 mA
